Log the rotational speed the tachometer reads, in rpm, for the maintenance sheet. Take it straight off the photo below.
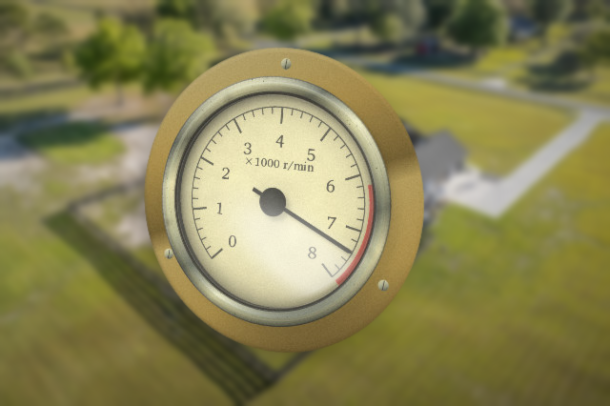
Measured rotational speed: 7400 rpm
